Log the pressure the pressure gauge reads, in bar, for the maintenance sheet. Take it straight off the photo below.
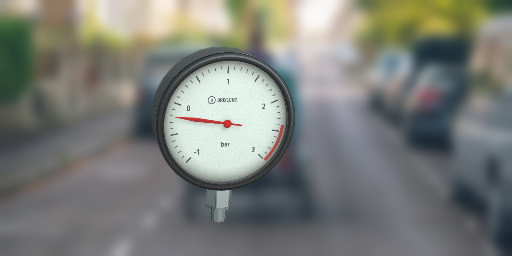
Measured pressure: -0.2 bar
